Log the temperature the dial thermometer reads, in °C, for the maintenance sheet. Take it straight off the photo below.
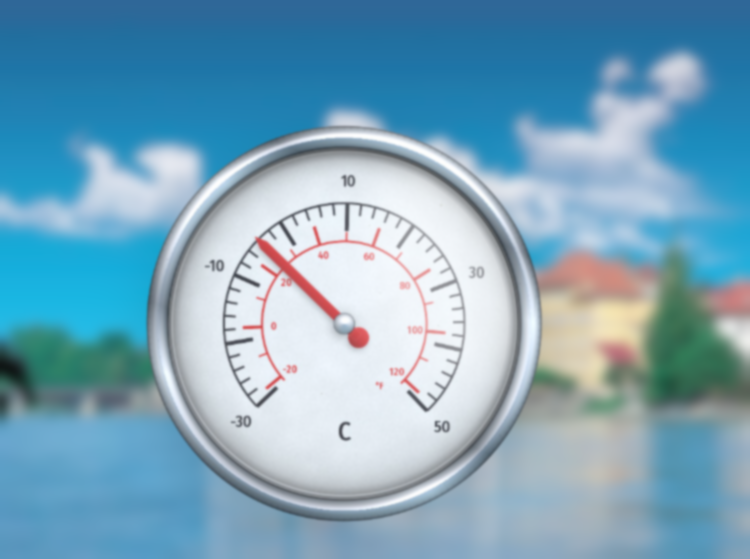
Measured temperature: -4 °C
